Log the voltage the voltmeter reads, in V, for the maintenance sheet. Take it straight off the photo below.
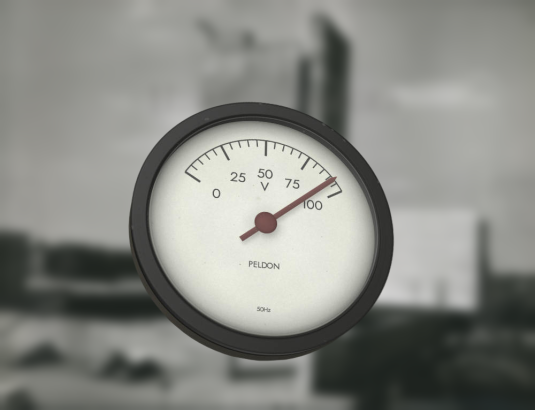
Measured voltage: 92.5 V
